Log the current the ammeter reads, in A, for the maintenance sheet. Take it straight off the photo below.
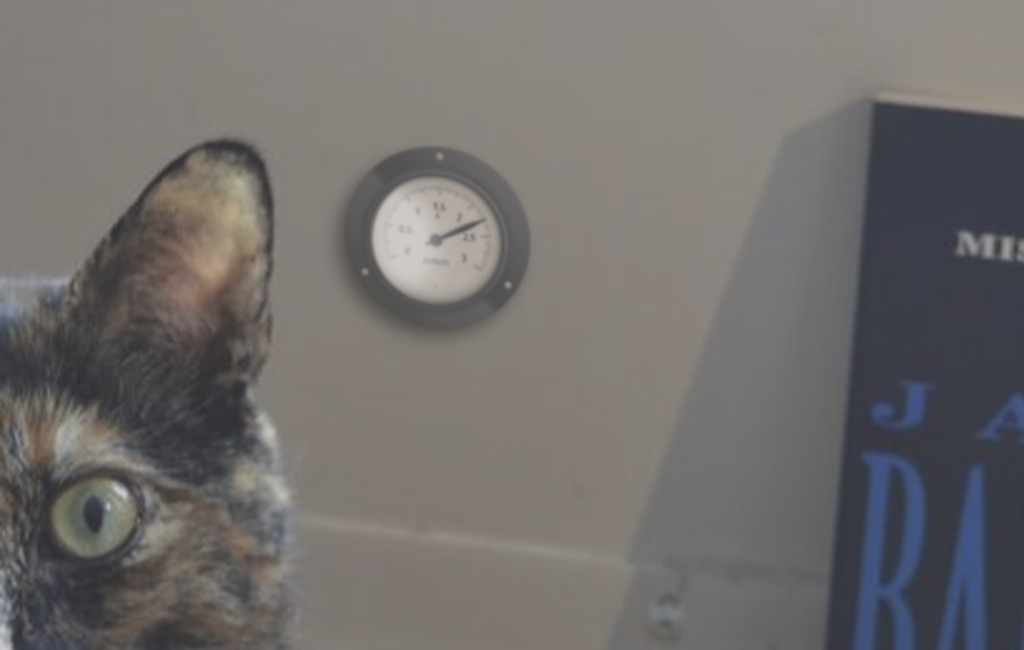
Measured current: 2.25 A
